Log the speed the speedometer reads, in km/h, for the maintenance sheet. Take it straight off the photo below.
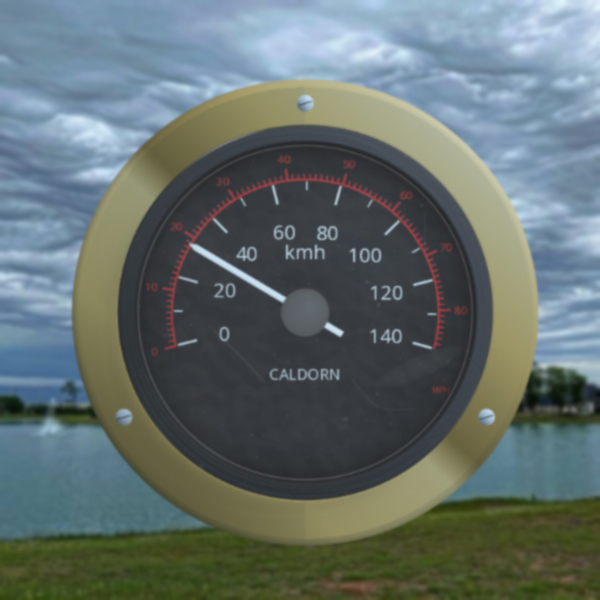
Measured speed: 30 km/h
